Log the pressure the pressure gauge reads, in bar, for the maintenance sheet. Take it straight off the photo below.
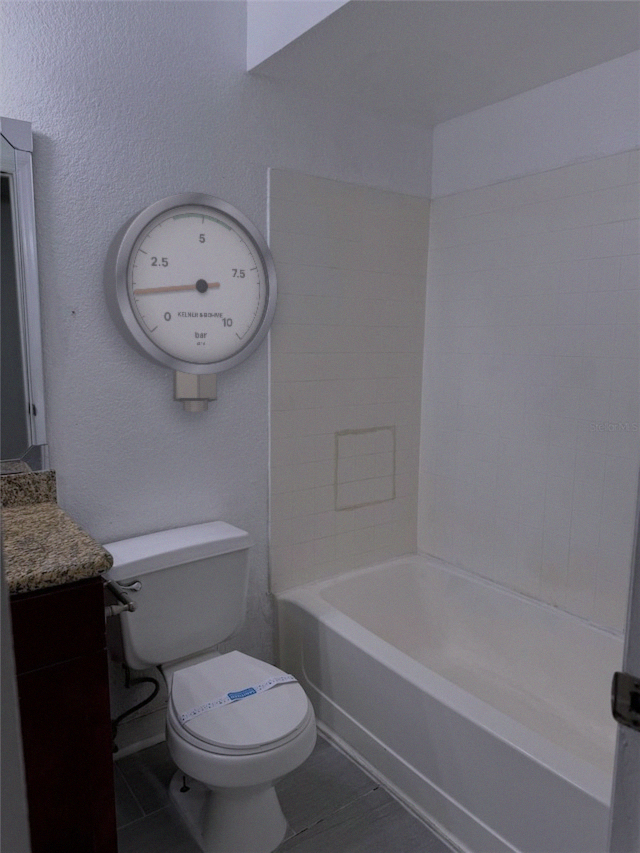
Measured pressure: 1.25 bar
